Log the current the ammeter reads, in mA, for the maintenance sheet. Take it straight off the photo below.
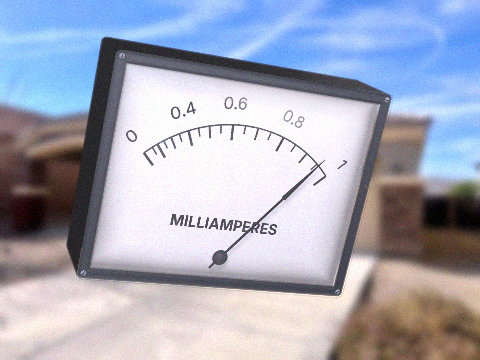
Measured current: 0.95 mA
